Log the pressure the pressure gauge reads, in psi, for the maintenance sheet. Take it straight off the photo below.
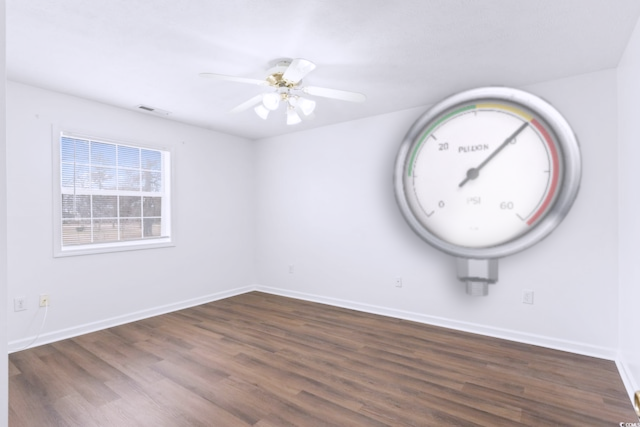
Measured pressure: 40 psi
